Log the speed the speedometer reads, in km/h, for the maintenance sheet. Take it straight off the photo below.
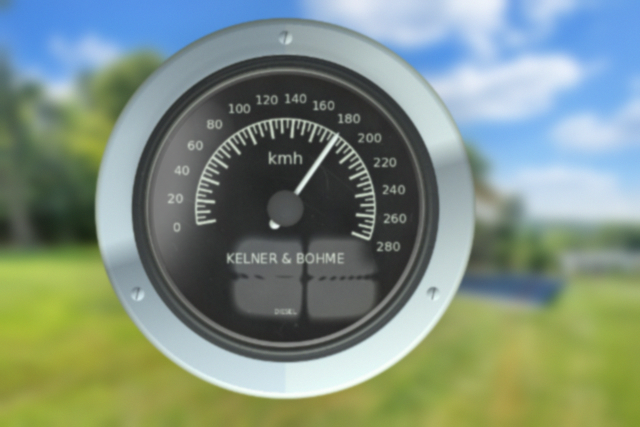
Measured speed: 180 km/h
